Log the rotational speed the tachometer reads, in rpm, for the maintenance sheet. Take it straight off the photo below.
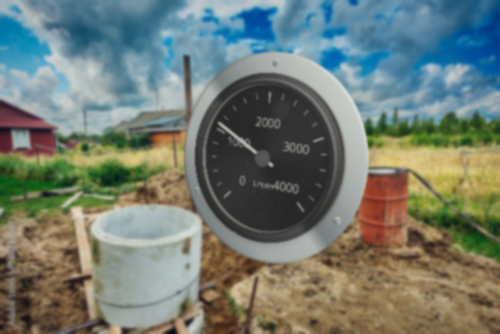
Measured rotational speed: 1100 rpm
